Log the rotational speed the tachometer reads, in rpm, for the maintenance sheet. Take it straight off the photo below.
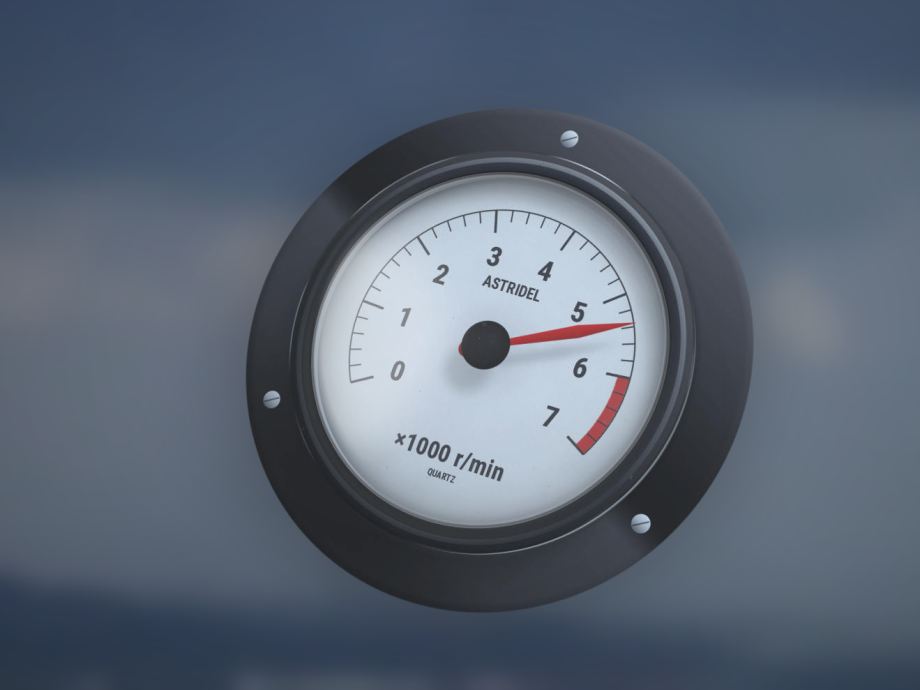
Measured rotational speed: 5400 rpm
